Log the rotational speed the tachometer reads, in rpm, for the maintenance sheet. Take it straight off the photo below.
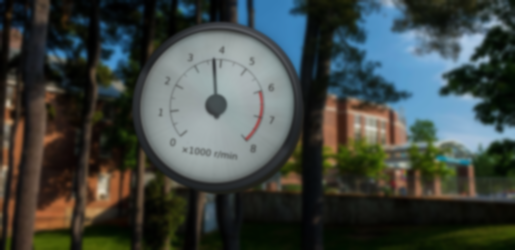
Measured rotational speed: 3750 rpm
